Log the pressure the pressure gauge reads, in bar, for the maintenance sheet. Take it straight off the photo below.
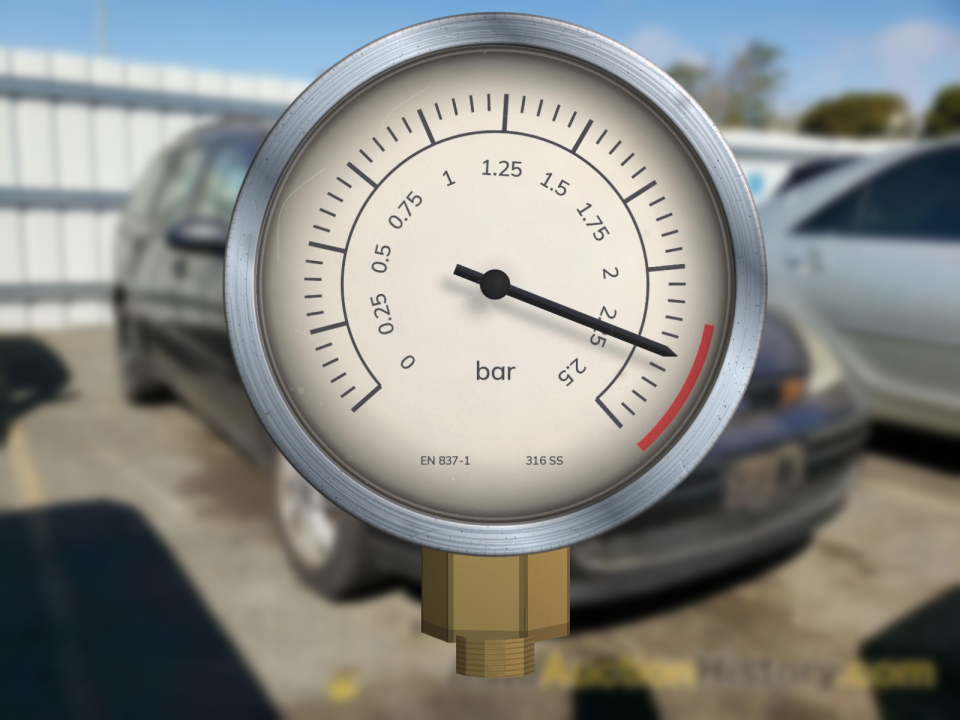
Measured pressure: 2.25 bar
